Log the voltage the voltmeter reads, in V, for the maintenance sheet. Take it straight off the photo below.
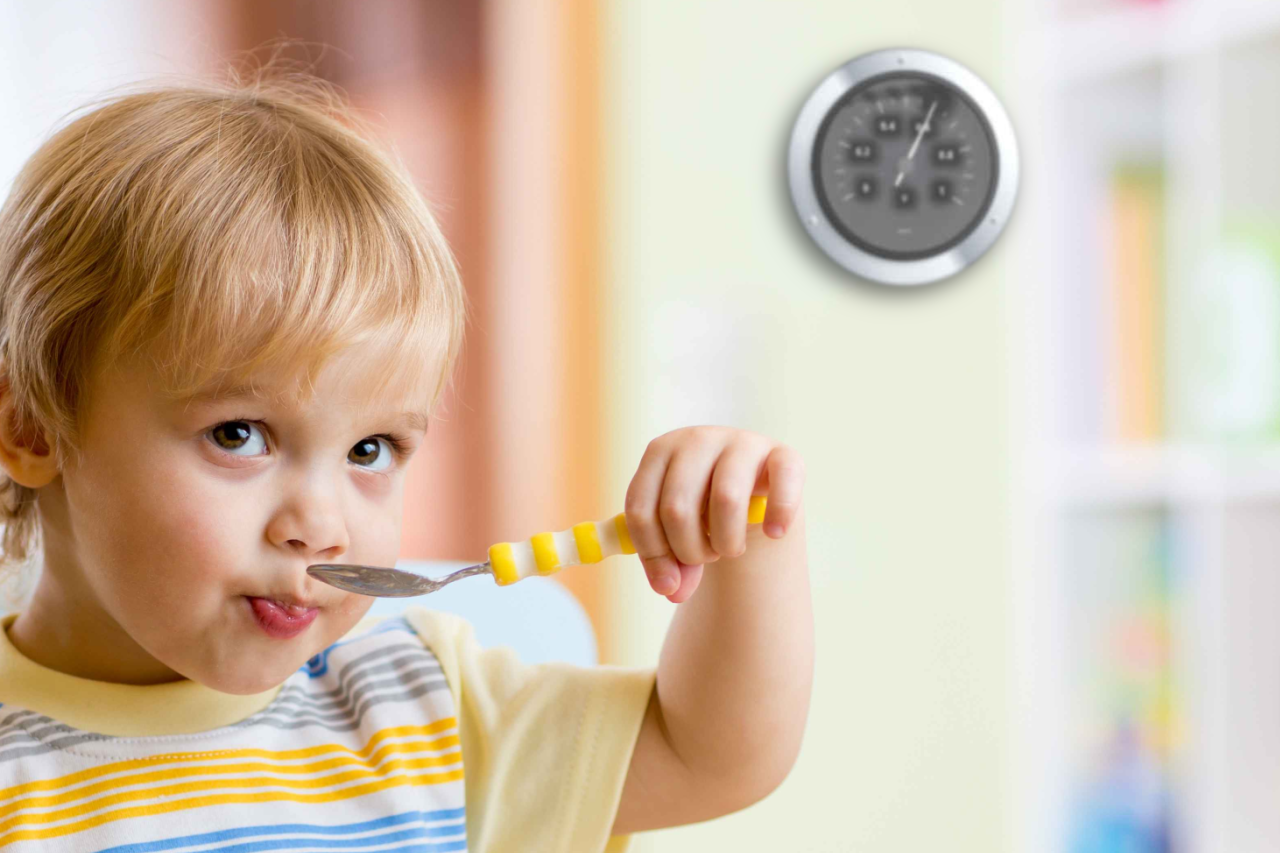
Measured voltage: 0.6 V
